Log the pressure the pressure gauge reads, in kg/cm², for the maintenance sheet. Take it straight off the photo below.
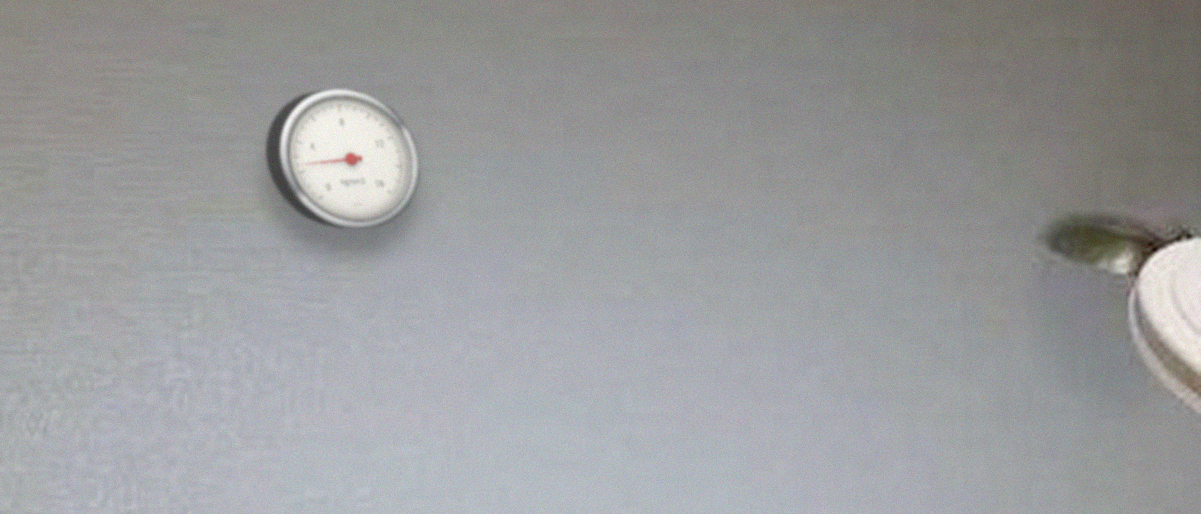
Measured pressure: 2.5 kg/cm²
